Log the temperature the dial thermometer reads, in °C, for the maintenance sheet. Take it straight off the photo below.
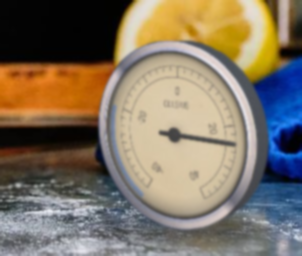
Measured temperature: 24 °C
